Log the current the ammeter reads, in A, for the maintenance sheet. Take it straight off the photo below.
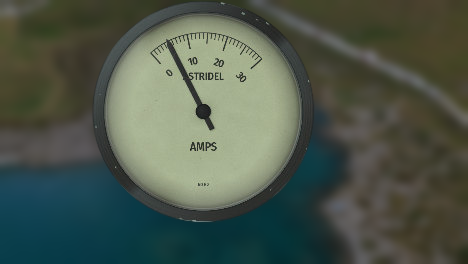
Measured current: 5 A
